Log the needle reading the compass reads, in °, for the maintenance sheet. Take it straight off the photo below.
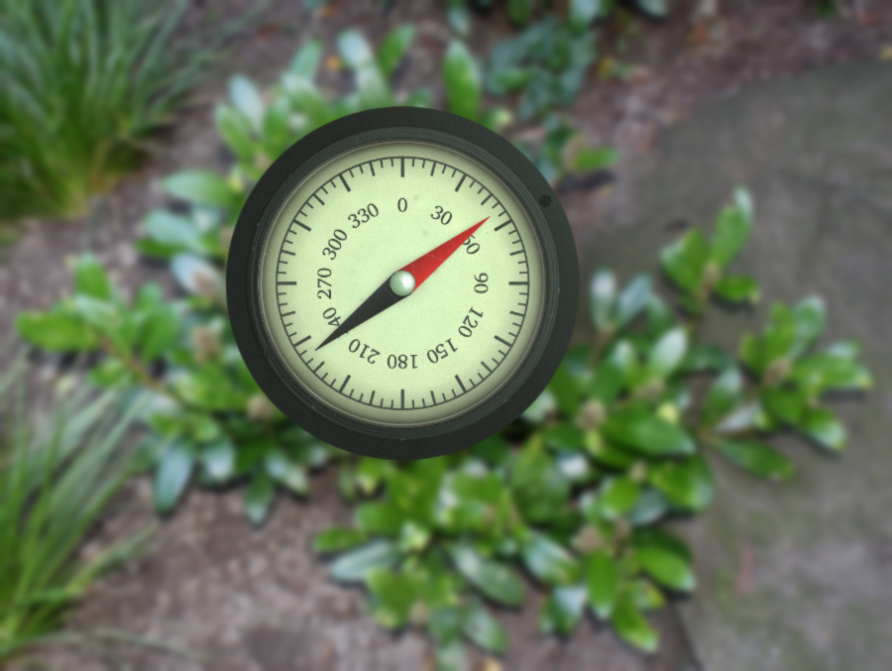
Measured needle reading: 52.5 °
